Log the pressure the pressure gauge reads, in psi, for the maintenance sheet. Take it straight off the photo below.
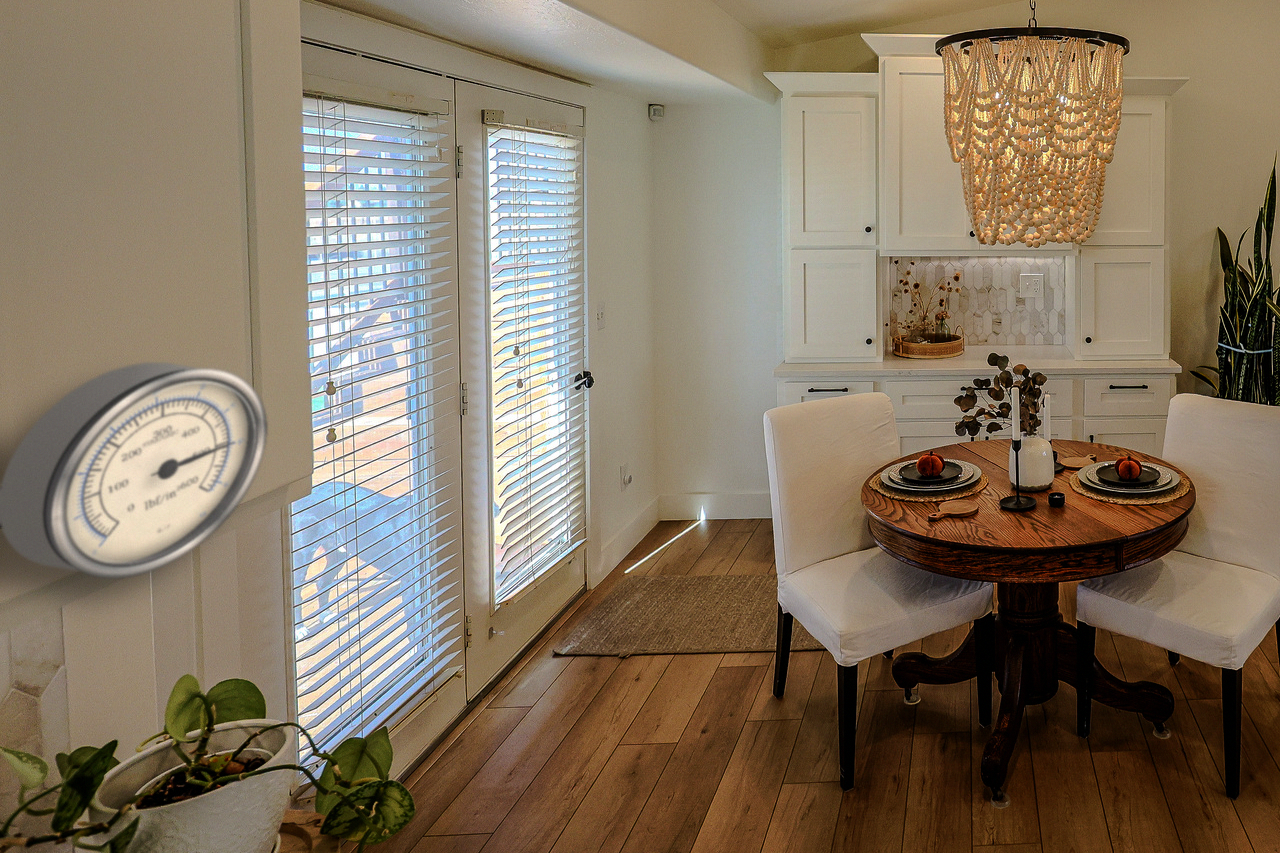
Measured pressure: 500 psi
